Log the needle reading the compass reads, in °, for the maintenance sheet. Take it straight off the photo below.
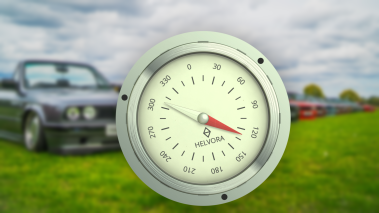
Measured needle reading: 127.5 °
